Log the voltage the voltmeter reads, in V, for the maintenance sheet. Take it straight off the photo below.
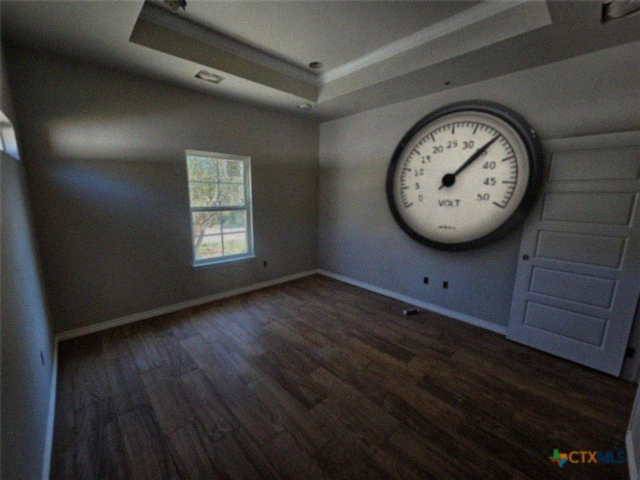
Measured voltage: 35 V
